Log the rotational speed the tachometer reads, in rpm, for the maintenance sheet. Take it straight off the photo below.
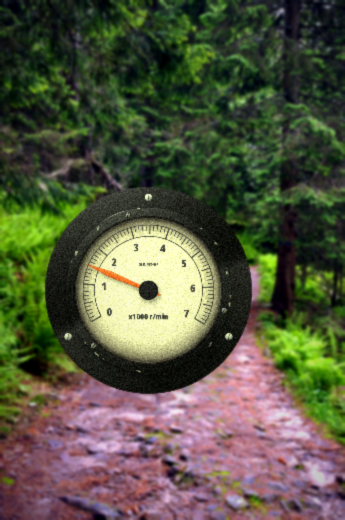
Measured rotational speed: 1500 rpm
